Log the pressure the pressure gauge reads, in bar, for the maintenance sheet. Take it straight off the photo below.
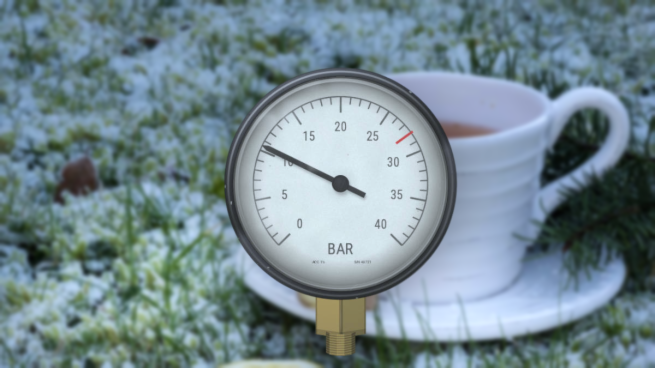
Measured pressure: 10.5 bar
